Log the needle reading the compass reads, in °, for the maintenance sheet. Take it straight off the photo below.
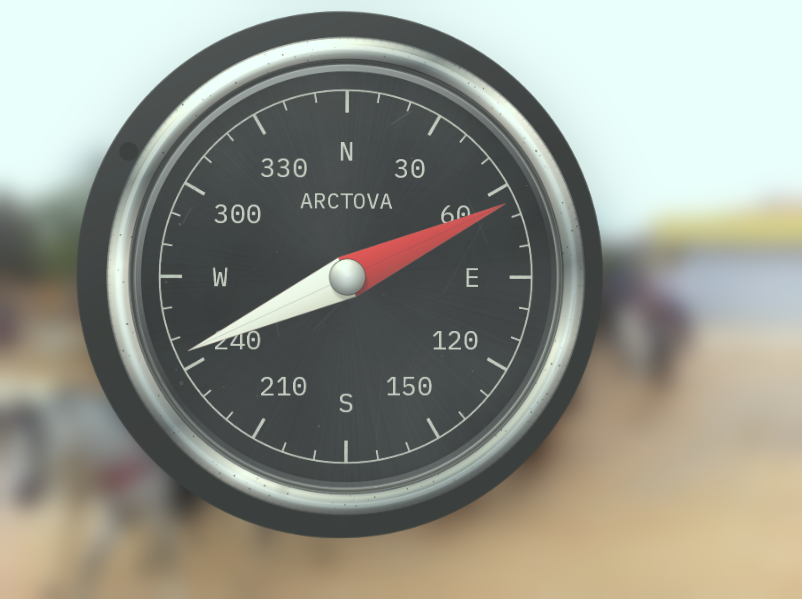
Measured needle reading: 65 °
